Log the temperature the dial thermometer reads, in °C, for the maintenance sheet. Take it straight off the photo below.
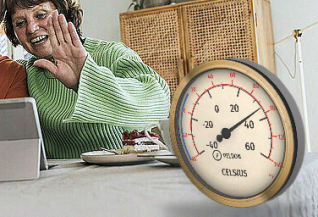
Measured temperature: 35 °C
